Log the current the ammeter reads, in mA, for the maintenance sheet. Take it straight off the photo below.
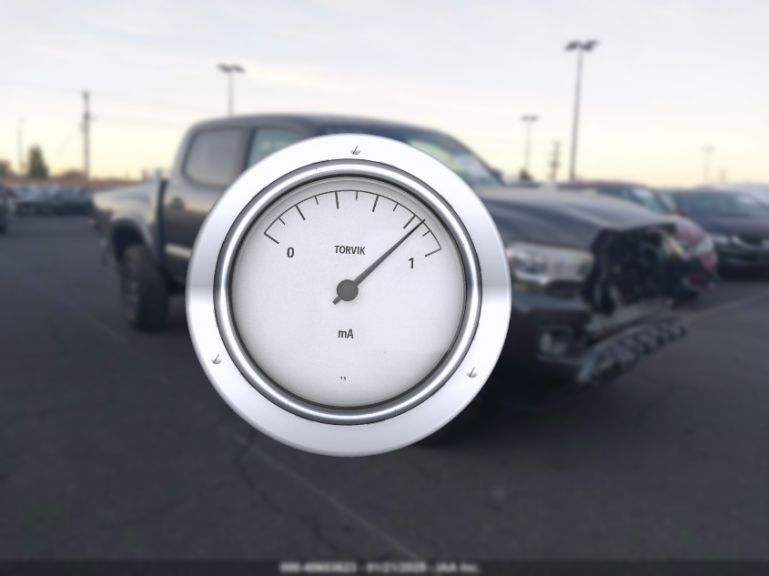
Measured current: 0.85 mA
